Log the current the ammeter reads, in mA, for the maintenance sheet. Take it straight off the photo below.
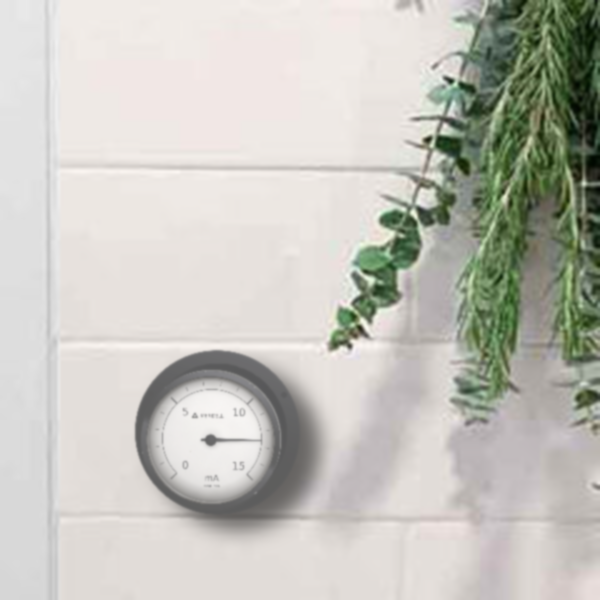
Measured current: 12.5 mA
